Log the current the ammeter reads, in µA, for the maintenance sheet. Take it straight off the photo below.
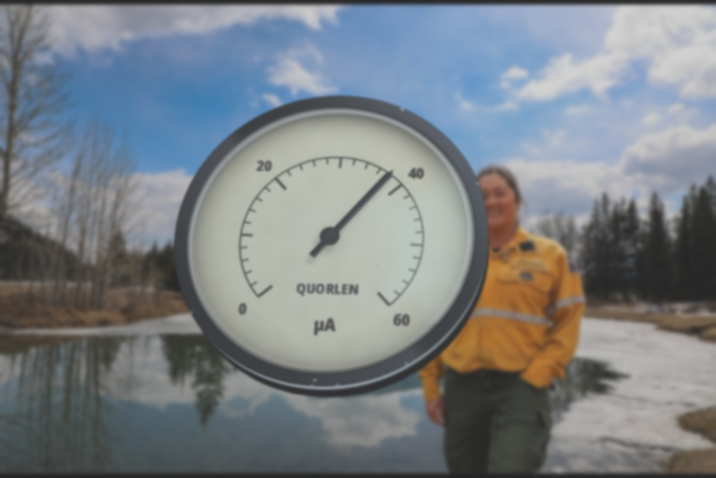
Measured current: 38 µA
